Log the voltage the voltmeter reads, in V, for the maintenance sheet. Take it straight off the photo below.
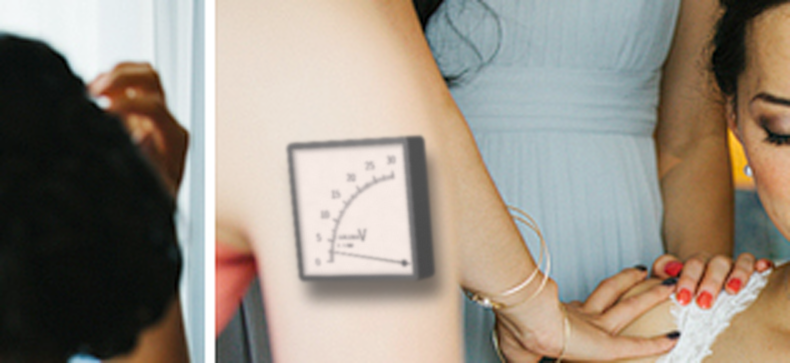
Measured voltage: 2.5 V
